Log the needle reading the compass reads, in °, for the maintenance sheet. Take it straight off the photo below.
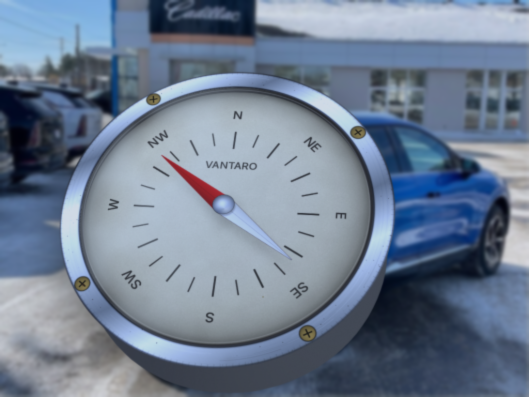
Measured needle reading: 307.5 °
